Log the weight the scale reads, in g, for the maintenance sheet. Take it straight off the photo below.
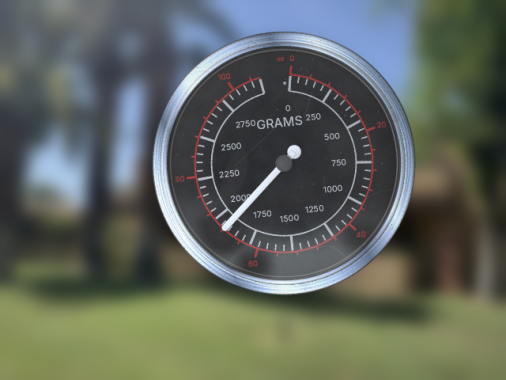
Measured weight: 1925 g
